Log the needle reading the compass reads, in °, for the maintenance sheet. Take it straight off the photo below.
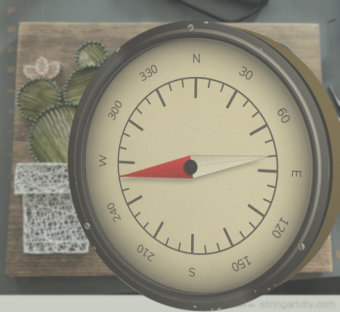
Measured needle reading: 260 °
